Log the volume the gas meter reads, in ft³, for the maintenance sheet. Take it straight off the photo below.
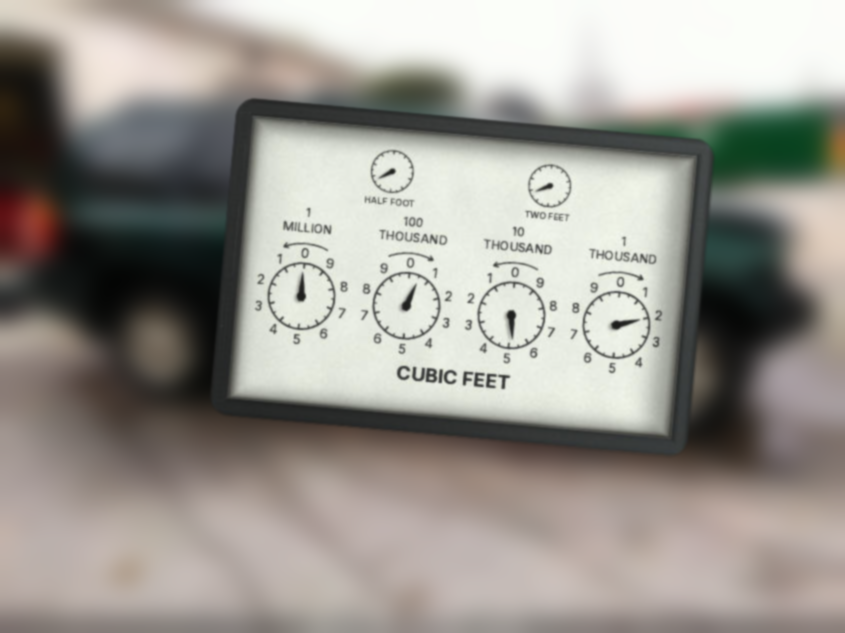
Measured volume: 5200 ft³
